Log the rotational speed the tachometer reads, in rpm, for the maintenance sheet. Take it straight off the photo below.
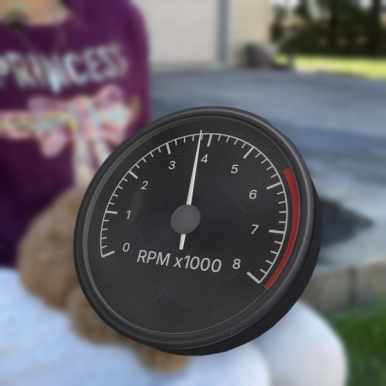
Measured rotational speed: 3800 rpm
